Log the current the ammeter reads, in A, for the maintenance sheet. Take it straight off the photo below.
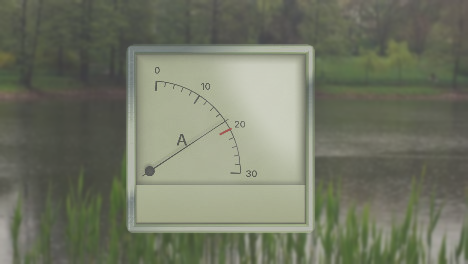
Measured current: 18 A
